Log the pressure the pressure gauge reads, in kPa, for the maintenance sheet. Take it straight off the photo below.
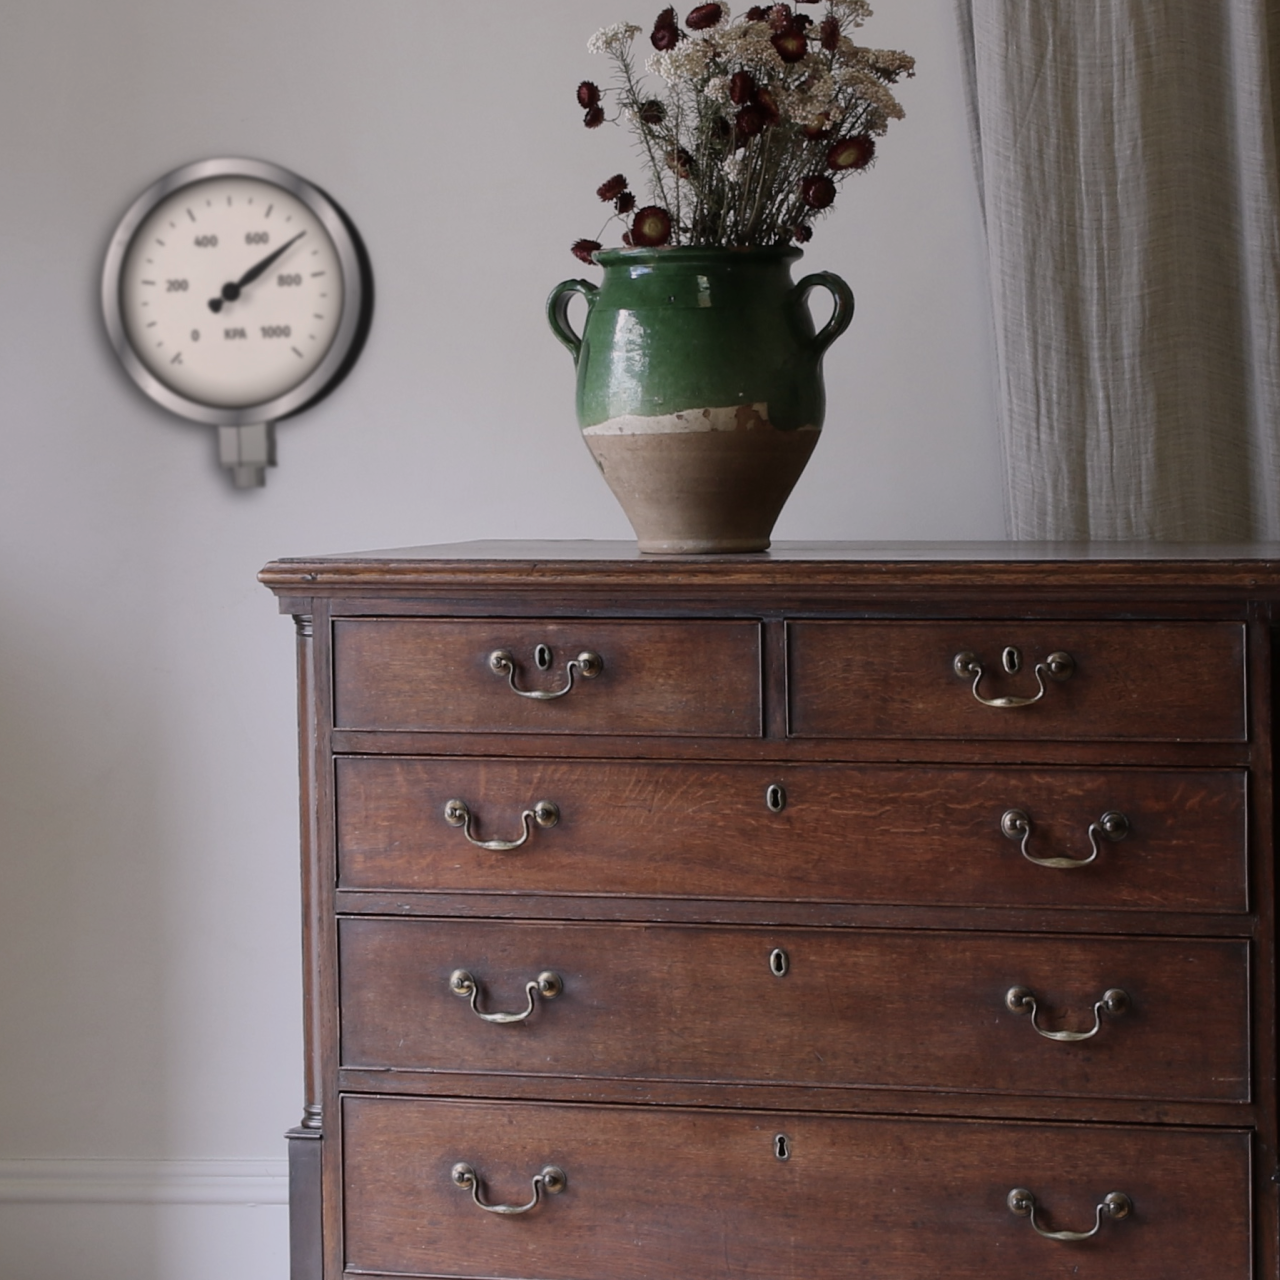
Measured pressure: 700 kPa
